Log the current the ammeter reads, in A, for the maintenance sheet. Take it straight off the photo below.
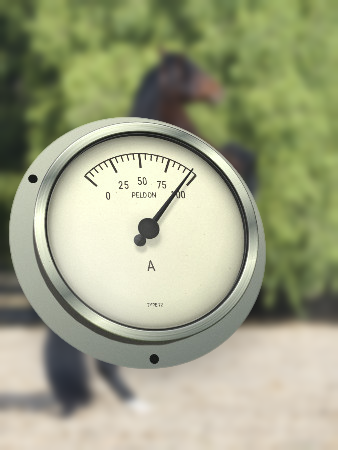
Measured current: 95 A
